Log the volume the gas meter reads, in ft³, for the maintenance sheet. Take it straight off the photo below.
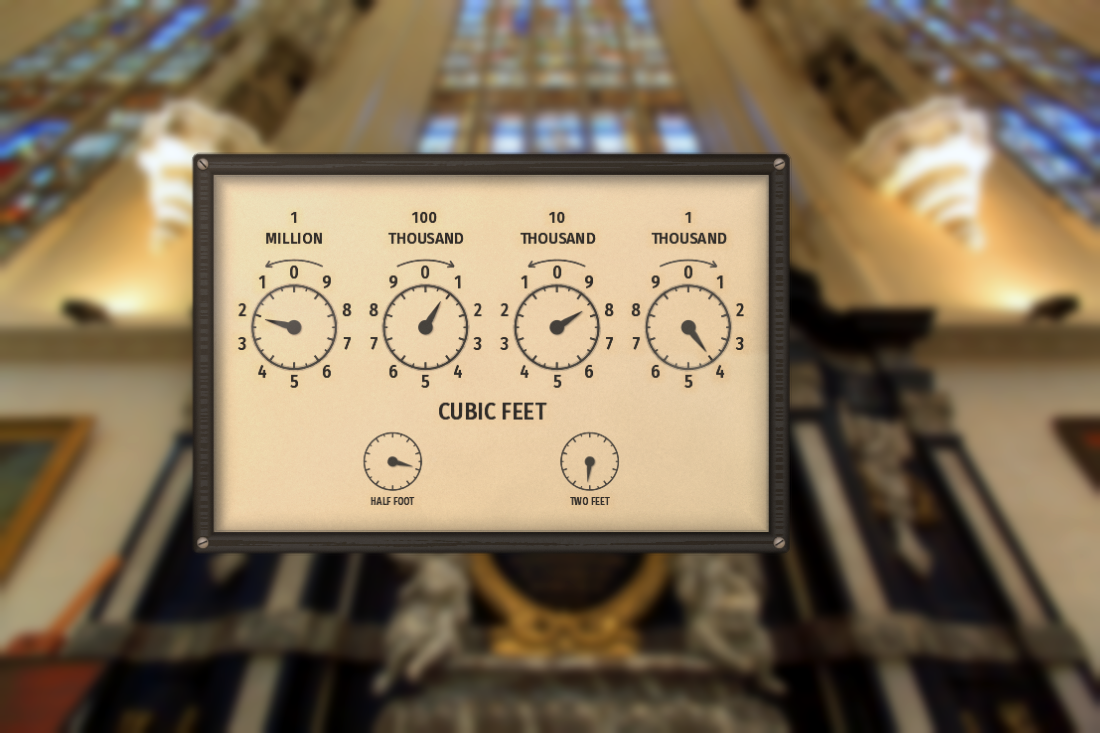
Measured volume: 208400 ft³
